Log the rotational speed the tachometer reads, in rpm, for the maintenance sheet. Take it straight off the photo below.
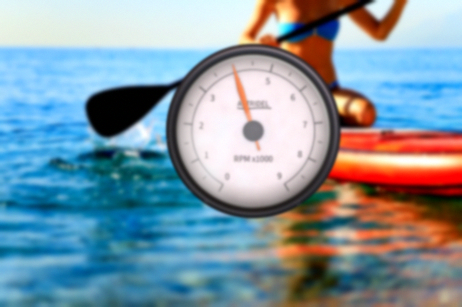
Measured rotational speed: 4000 rpm
